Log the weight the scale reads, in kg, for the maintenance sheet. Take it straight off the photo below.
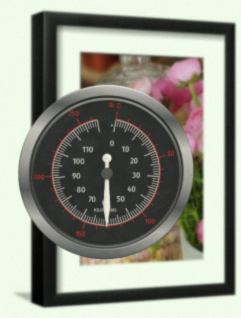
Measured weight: 60 kg
